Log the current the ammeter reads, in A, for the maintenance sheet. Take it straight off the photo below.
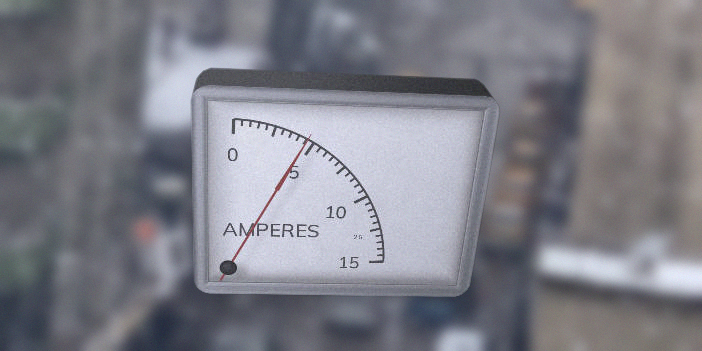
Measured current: 4.5 A
